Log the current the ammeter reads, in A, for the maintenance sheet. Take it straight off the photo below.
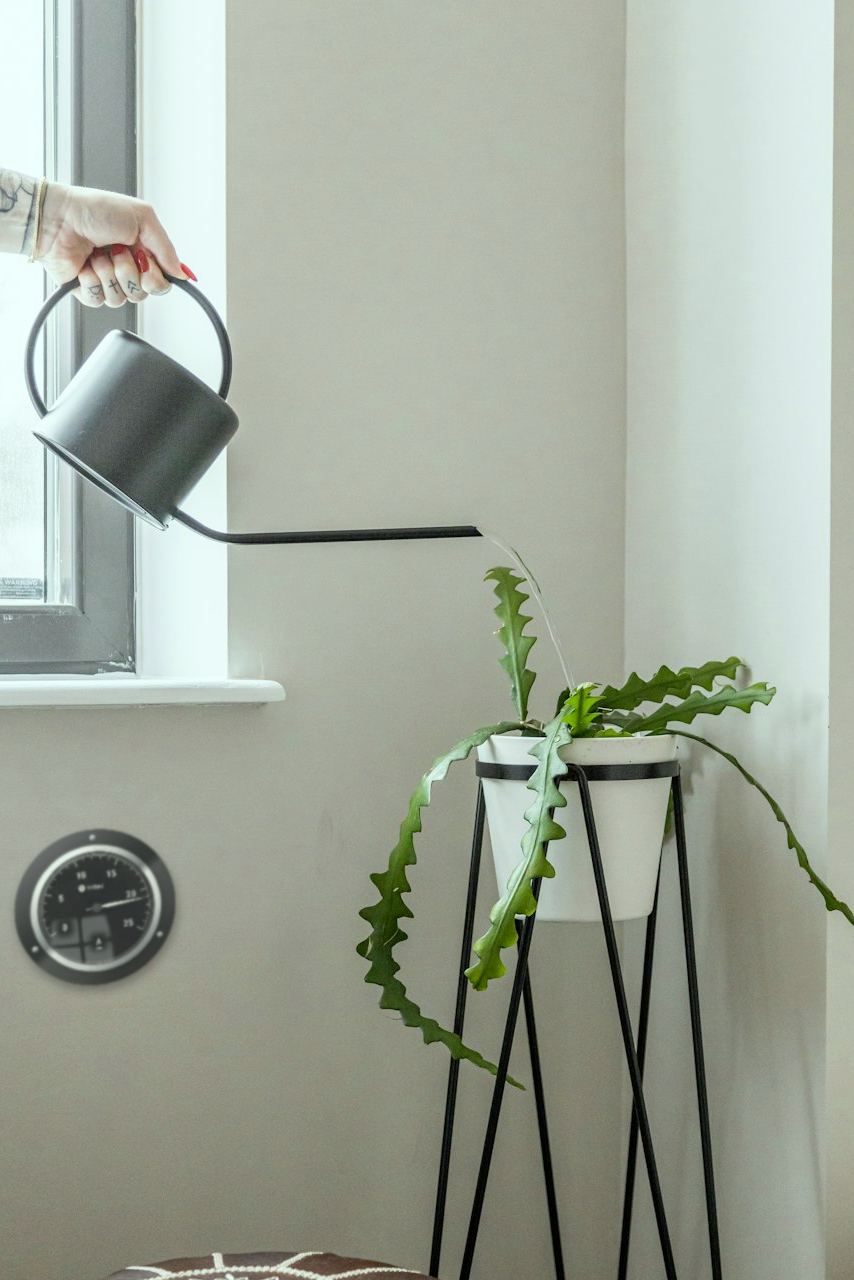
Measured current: 21 A
